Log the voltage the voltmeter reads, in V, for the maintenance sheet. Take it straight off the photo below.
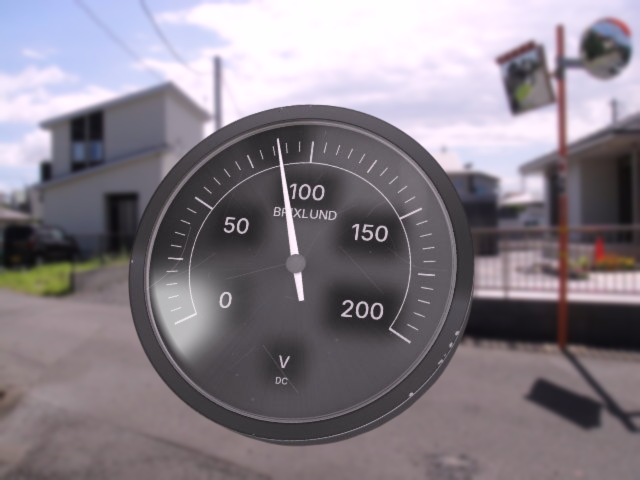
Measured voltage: 87.5 V
